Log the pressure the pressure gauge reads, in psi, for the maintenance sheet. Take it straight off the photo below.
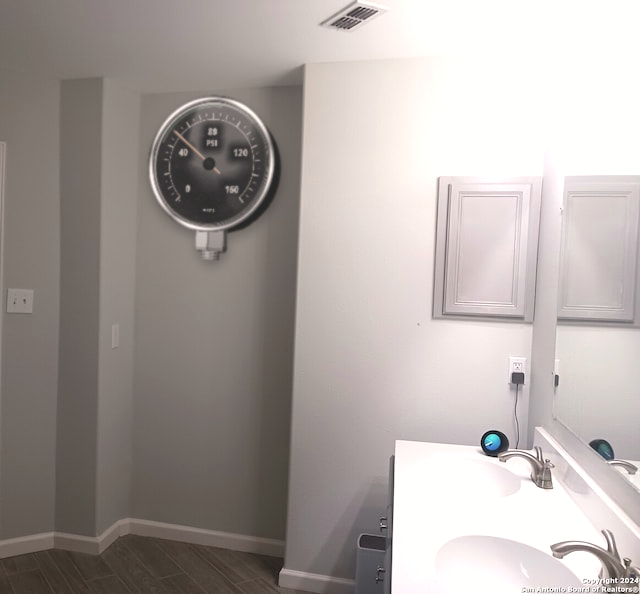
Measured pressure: 50 psi
